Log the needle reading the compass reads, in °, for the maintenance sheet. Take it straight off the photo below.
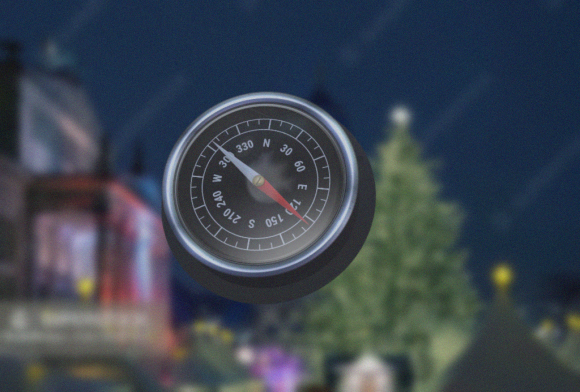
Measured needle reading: 125 °
